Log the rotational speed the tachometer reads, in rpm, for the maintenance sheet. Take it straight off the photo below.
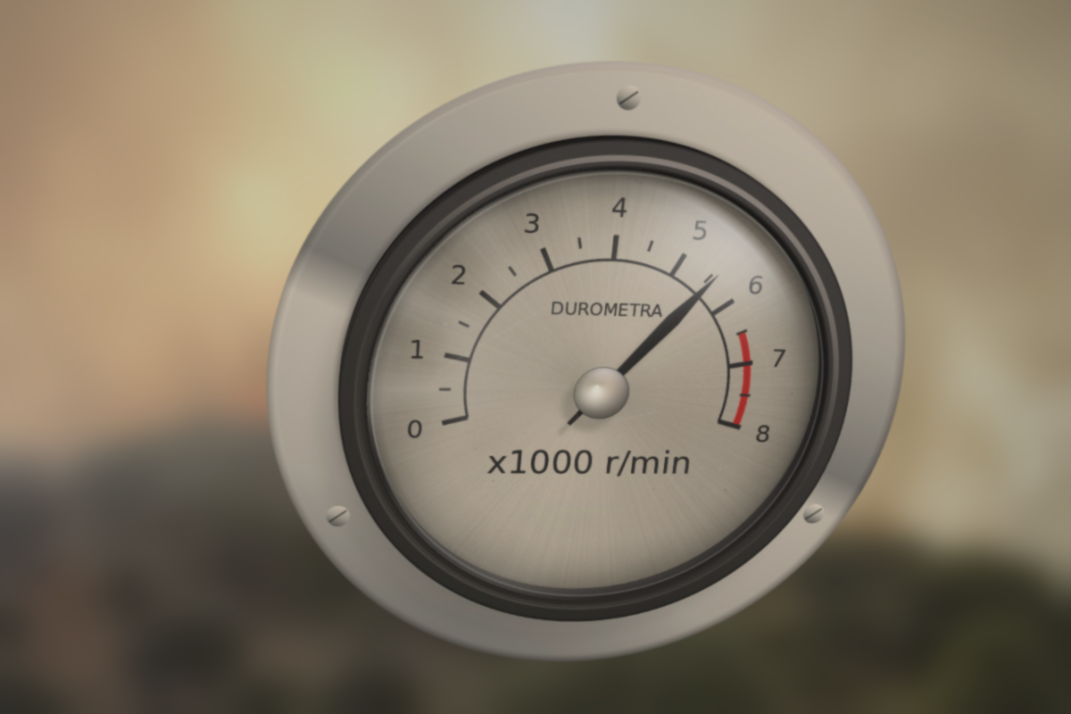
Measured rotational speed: 5500 rpm
